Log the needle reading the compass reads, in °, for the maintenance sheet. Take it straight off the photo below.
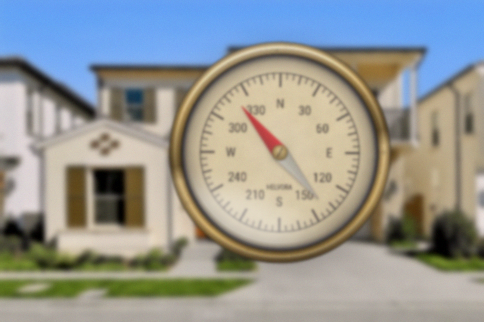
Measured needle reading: 320 °
